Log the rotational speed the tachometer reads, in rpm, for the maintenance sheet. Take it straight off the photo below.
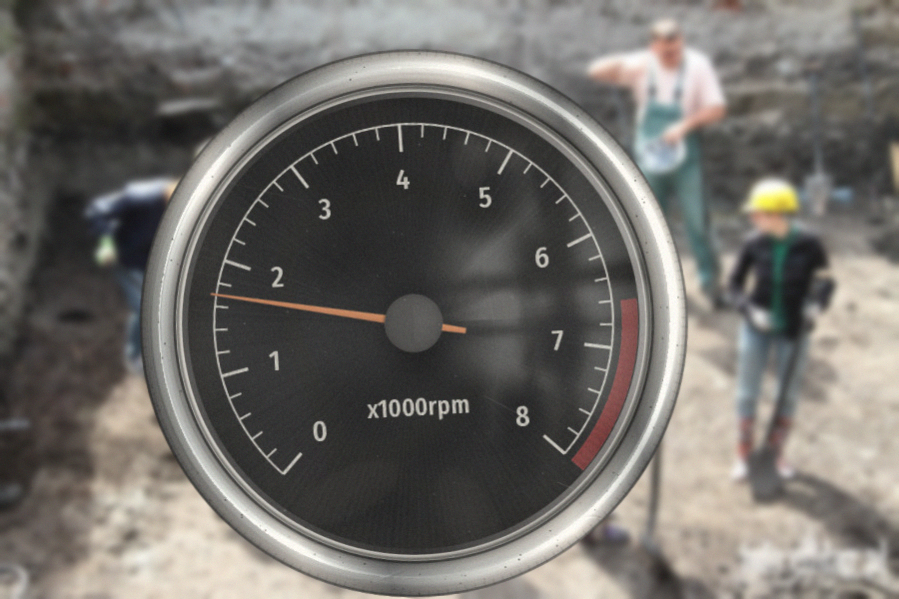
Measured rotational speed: 1700 rpm
